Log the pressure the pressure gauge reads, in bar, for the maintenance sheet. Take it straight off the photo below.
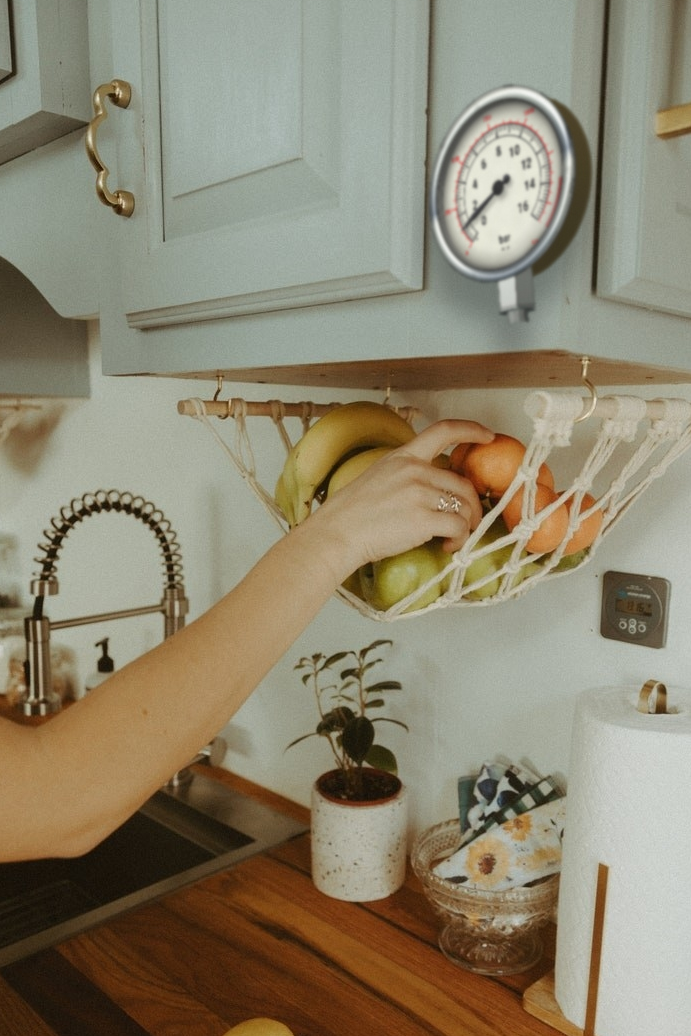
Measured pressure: 1 bar
